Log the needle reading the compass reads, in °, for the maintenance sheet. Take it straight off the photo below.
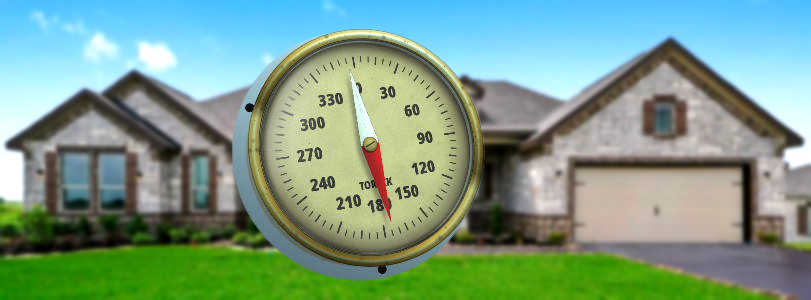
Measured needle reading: 175 °
